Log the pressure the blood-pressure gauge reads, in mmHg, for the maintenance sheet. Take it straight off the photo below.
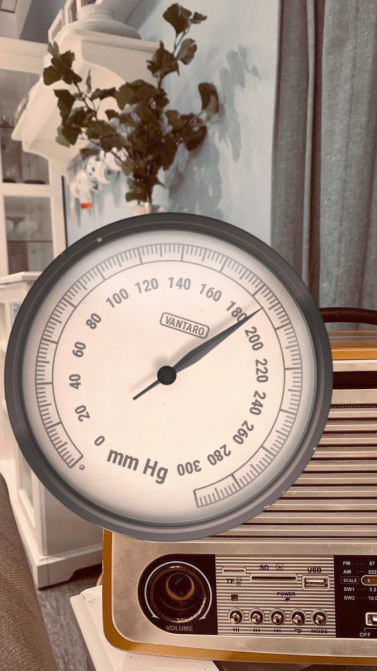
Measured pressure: 188 mmHg
